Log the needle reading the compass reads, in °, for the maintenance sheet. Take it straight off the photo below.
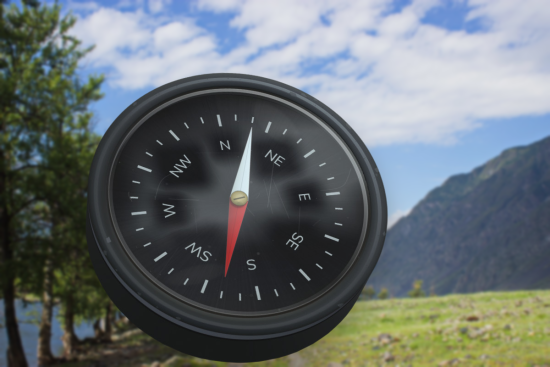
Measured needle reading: 200 °
